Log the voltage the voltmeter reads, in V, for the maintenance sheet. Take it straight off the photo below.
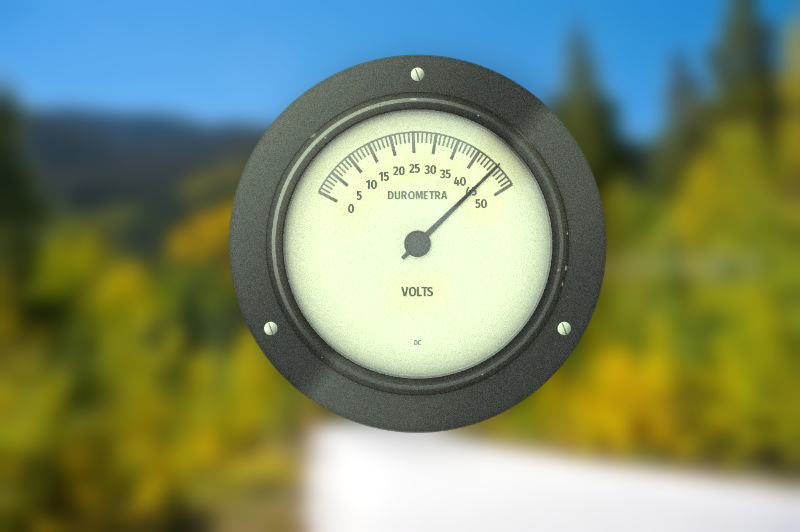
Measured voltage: 45 V
